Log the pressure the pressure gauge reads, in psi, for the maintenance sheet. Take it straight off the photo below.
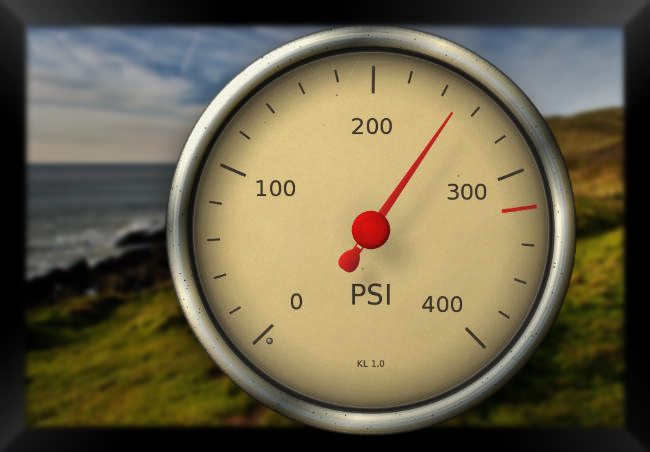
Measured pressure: 250 psi
